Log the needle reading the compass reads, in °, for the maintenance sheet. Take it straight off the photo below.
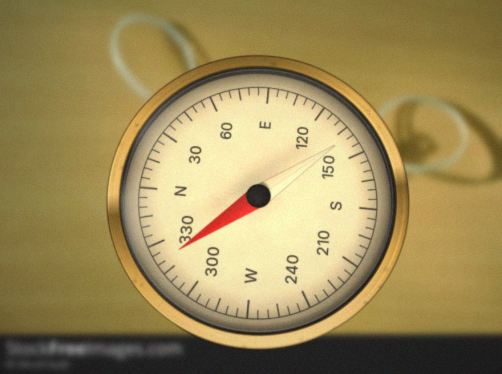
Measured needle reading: 320 °
